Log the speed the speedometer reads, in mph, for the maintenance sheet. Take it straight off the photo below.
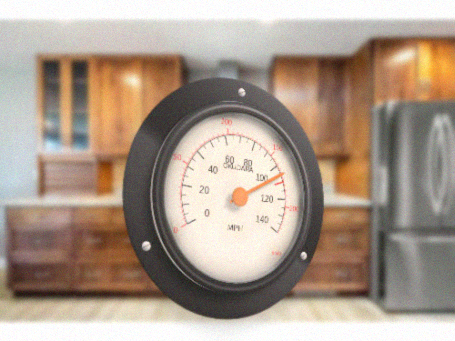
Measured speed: 105 mph
